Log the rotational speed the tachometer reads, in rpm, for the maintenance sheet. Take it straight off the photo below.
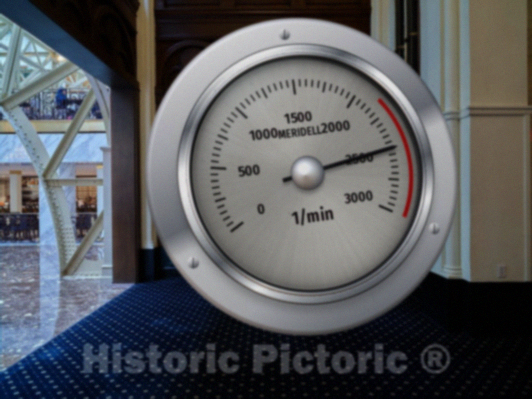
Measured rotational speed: 2500 rpm
